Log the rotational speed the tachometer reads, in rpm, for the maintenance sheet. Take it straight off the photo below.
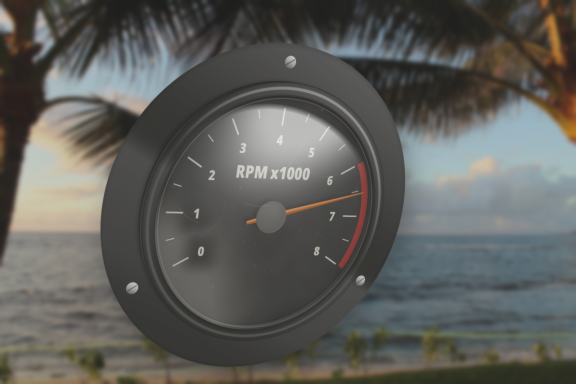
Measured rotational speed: 6500 rpm
